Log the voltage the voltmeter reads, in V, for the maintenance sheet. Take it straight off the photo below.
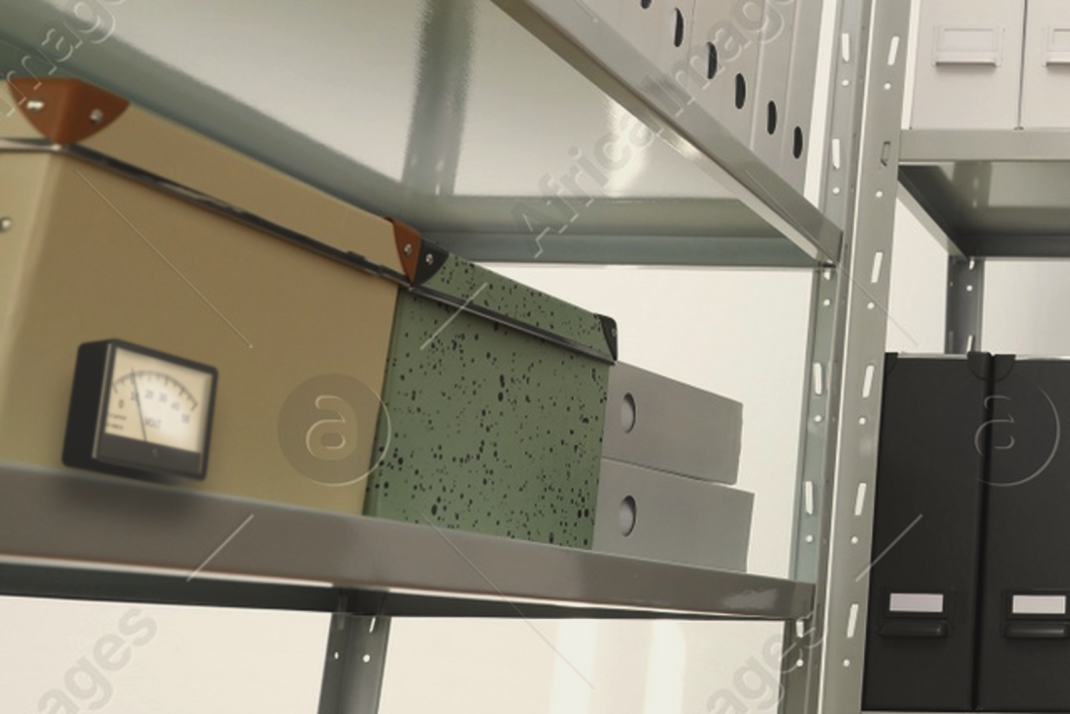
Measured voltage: 10 V
